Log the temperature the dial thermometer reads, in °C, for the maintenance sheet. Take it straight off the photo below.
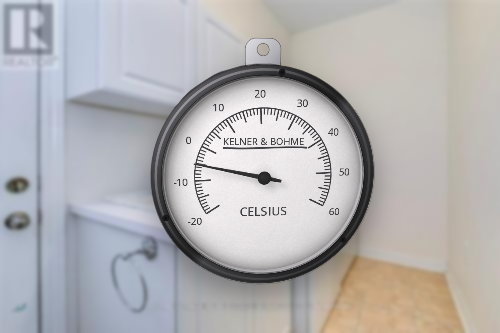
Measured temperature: -5 °C
